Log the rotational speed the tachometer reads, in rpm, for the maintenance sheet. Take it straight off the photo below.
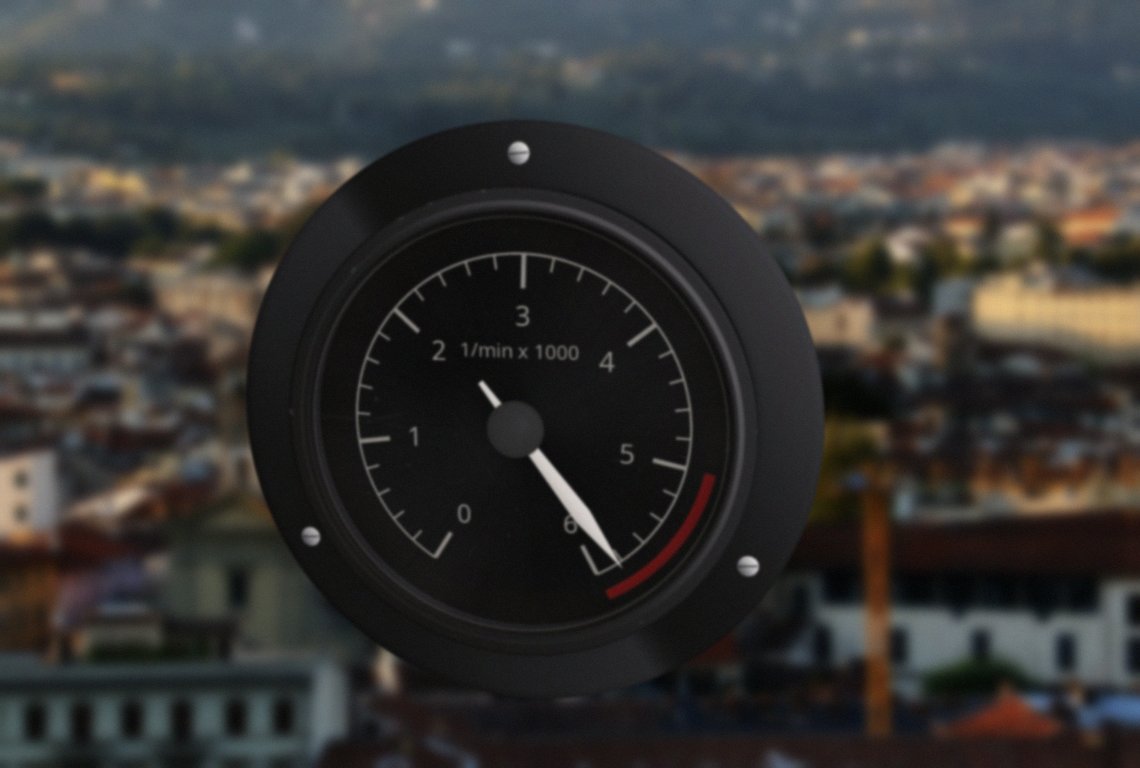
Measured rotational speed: 5800 rpm
